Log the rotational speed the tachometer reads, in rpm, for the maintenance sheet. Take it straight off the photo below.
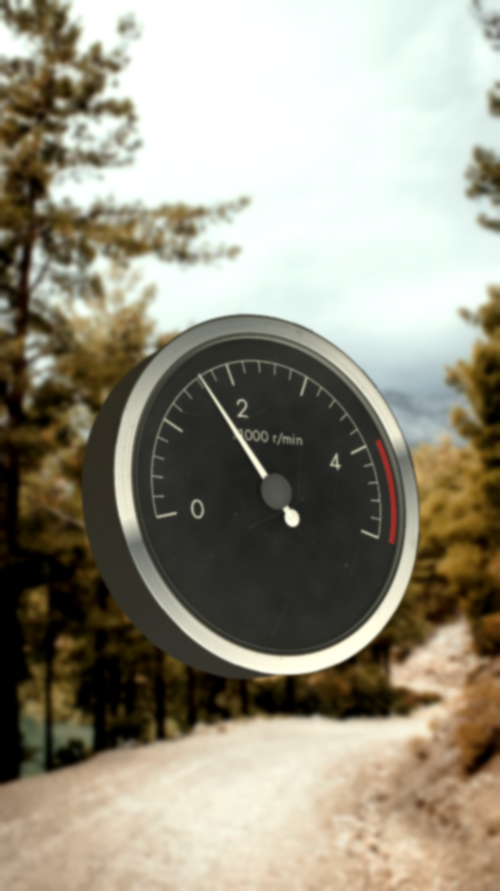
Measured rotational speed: 1600 rpm
